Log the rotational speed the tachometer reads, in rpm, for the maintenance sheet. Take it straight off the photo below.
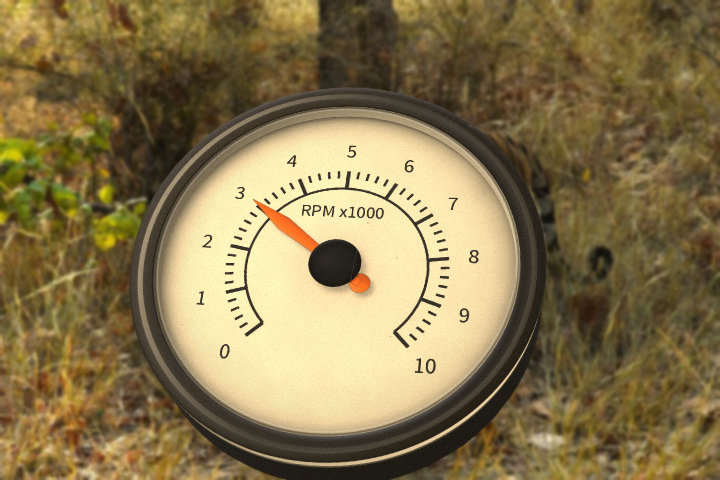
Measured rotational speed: 3000 rpm
